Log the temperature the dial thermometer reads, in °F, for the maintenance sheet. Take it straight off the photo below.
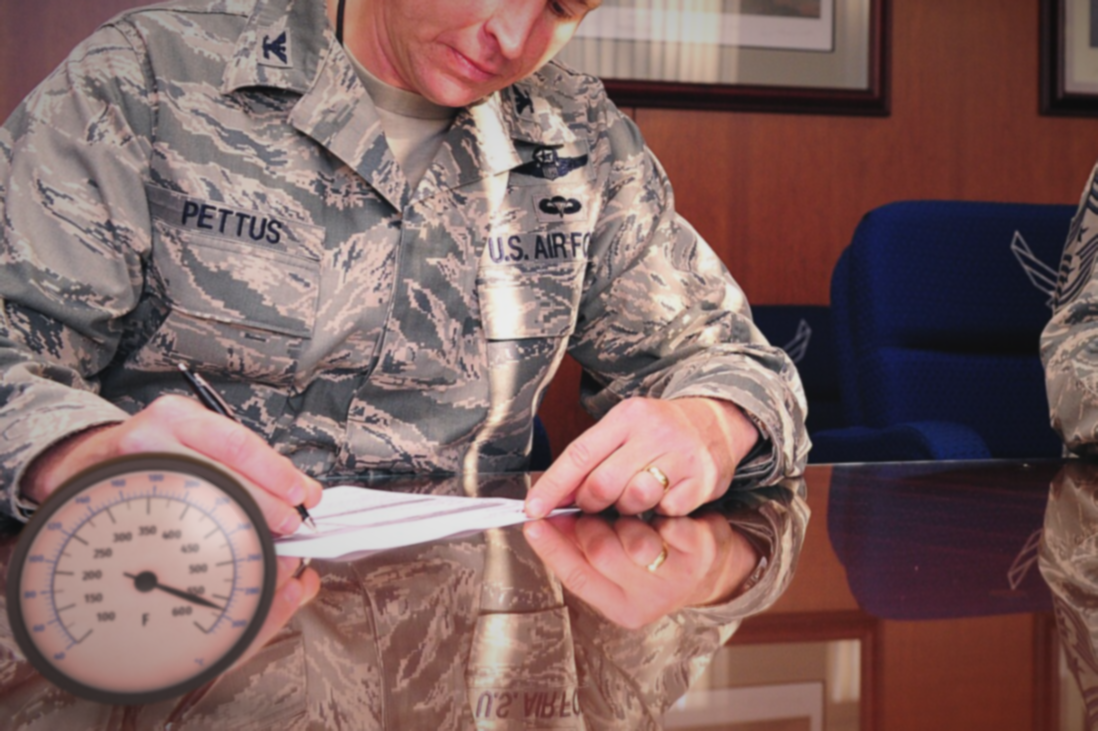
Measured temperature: 562.5 °F
